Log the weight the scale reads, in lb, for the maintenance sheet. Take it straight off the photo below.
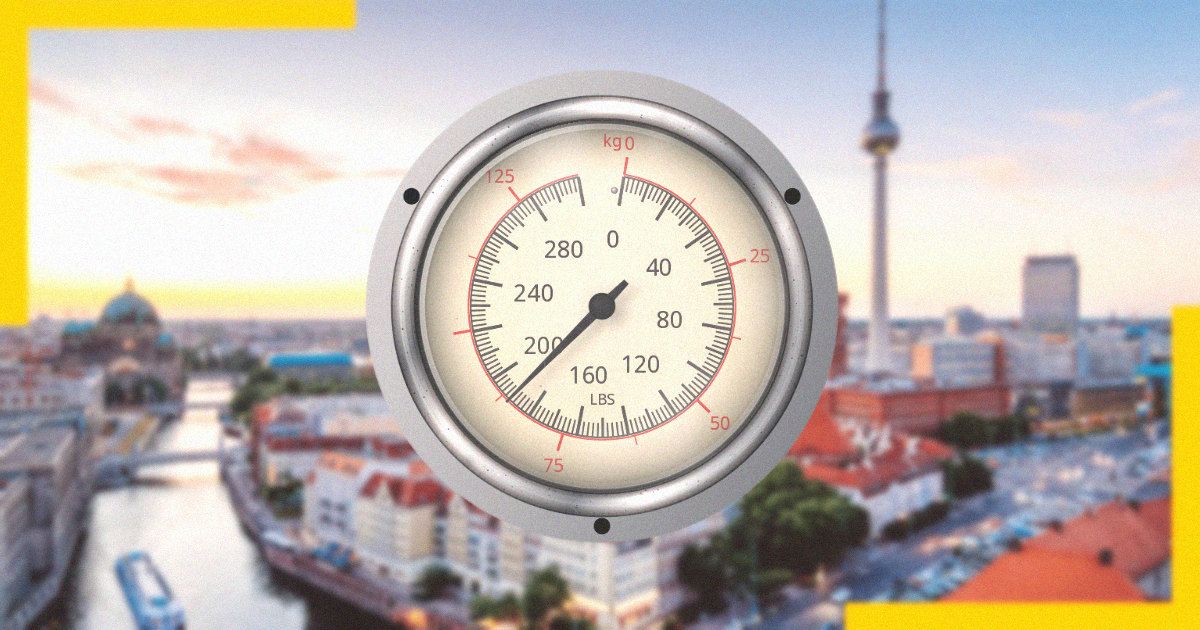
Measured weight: 190 lb
